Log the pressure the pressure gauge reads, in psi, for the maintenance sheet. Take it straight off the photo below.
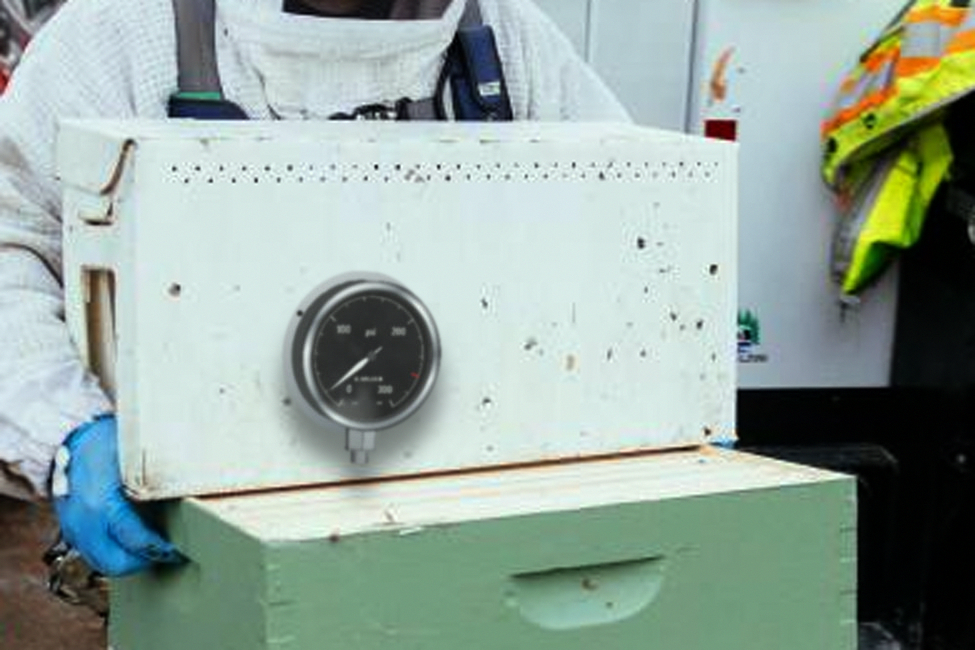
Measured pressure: 20 psi
